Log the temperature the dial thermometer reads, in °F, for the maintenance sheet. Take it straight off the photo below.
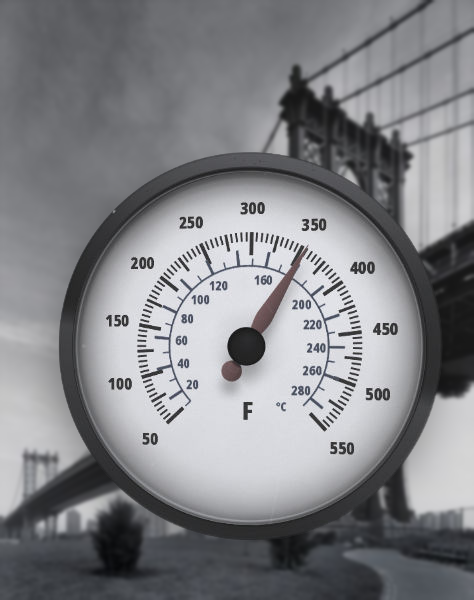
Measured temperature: 355 °F
